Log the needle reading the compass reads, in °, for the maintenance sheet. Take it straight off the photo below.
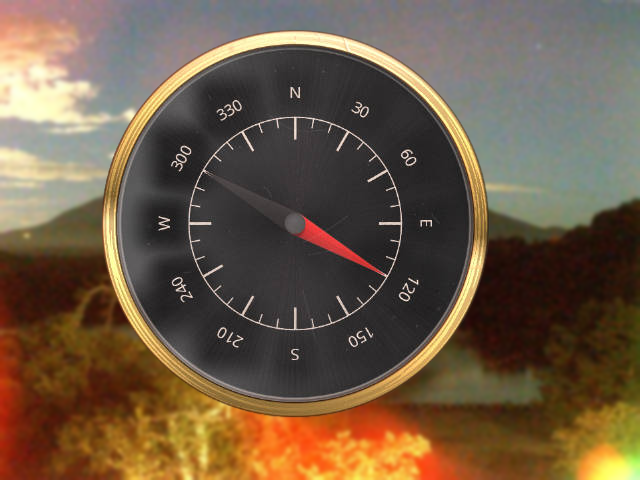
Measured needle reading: 120 °
